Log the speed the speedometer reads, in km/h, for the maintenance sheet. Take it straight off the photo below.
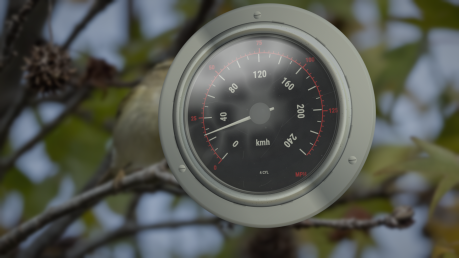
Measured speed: 25 km/h
